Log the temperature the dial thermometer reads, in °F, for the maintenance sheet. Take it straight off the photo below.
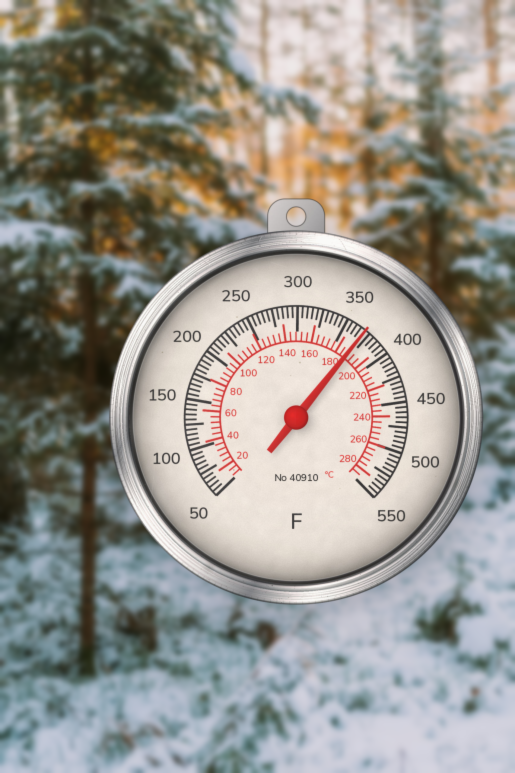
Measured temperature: 370 °F
